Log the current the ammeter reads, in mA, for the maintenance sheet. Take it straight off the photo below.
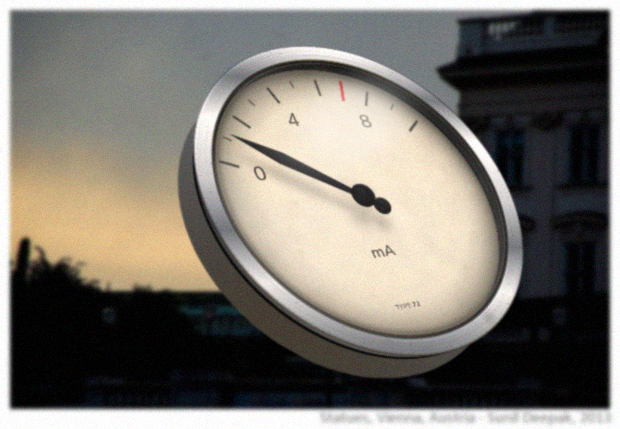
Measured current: 1 mA
